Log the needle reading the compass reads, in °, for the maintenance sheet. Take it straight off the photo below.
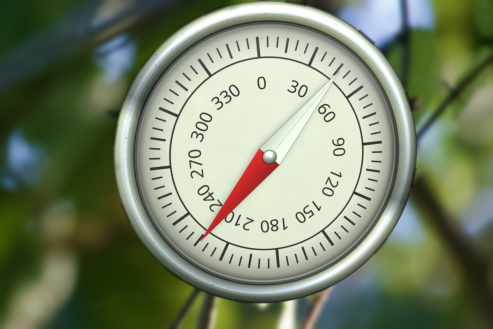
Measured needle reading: 225 °
